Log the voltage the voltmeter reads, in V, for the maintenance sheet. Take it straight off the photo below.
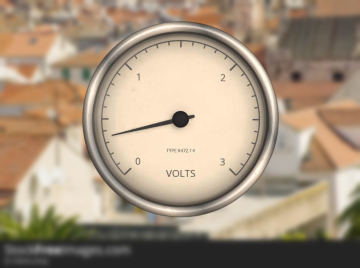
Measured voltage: 0.35 V
